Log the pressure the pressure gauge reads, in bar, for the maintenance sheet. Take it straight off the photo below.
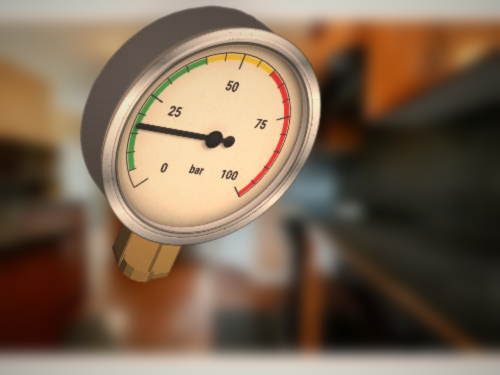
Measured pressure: 17.5 bar
